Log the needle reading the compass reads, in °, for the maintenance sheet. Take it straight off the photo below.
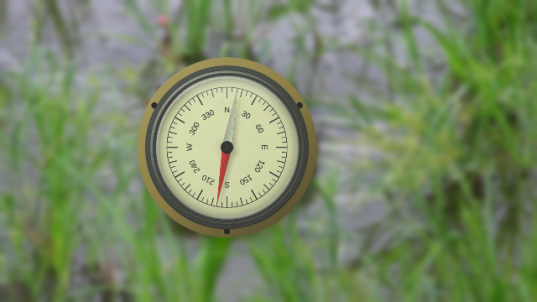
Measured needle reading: 190 °
